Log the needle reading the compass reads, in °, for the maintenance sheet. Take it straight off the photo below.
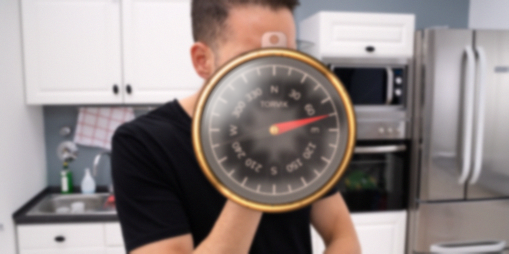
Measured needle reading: 75 °
